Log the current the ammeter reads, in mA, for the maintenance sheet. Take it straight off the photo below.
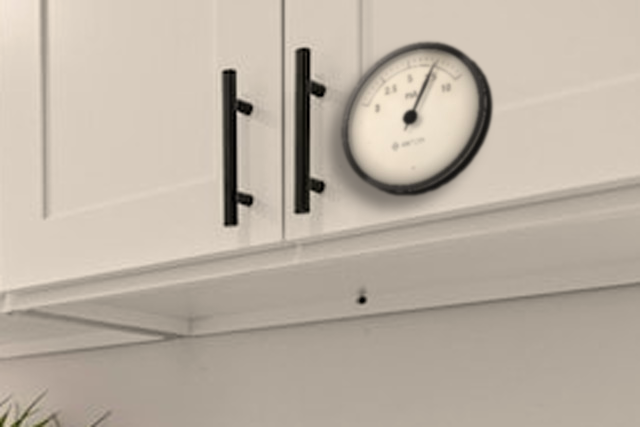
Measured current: 7.5 mA
